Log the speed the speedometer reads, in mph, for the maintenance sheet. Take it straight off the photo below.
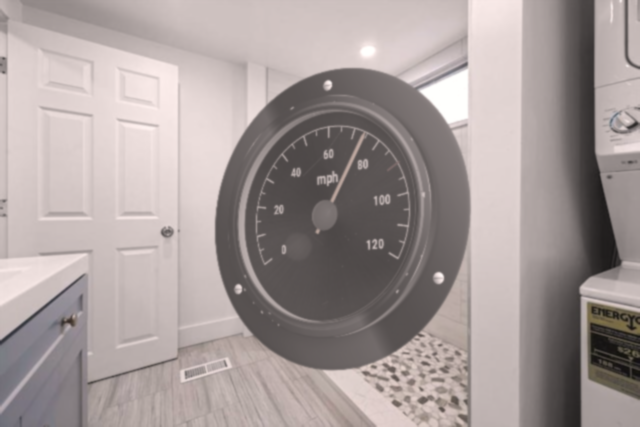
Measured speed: 75 mph
